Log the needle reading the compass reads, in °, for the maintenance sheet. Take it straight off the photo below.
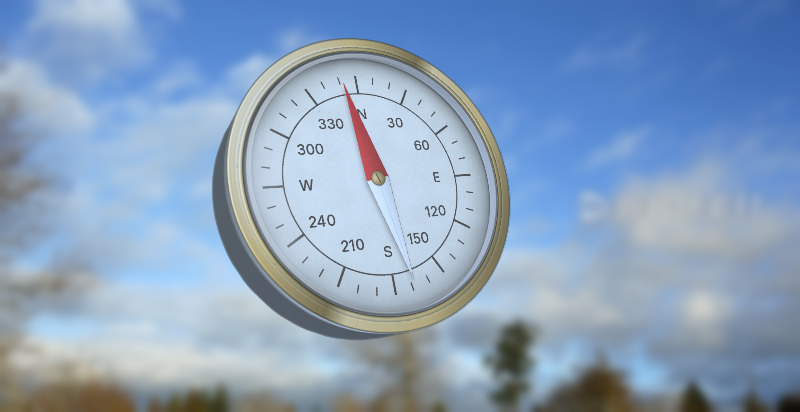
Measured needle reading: 350 °
